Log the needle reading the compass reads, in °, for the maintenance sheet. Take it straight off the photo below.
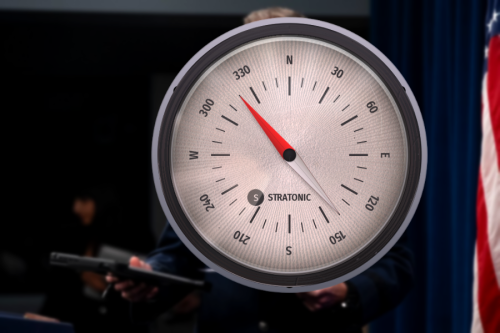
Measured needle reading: 320 °
